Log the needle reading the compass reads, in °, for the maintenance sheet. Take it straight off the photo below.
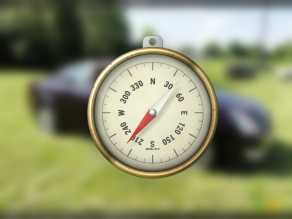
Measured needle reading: 220 °
